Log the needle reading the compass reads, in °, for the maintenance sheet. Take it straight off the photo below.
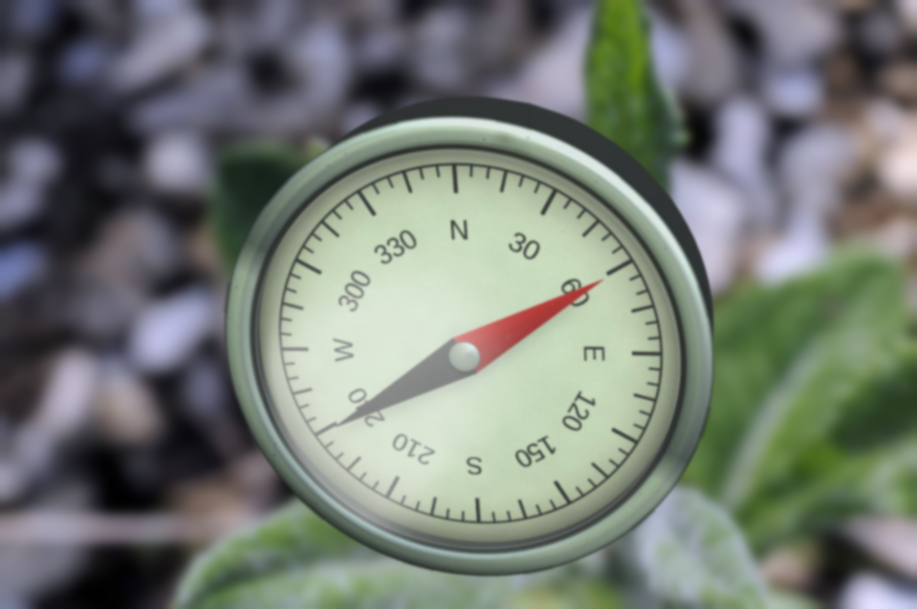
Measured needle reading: 60 °
